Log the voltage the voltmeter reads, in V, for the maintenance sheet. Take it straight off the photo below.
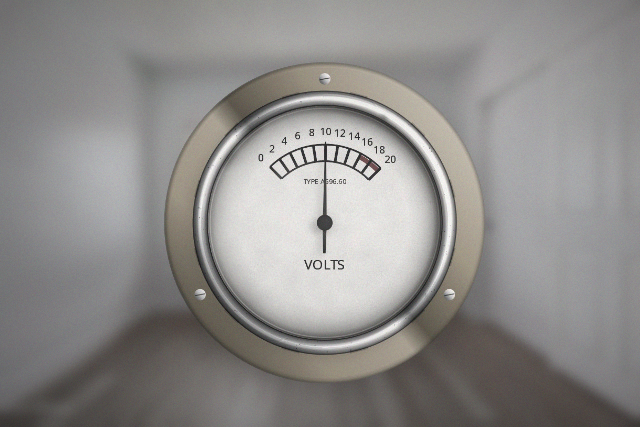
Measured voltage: 10 V
